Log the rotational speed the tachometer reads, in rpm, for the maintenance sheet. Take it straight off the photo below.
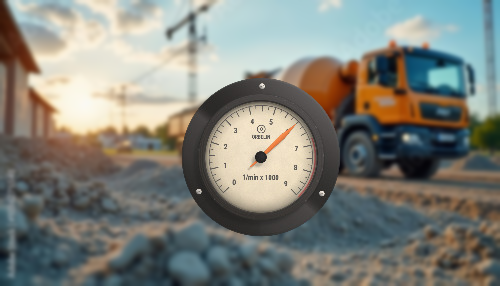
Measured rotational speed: 6000 rpm
